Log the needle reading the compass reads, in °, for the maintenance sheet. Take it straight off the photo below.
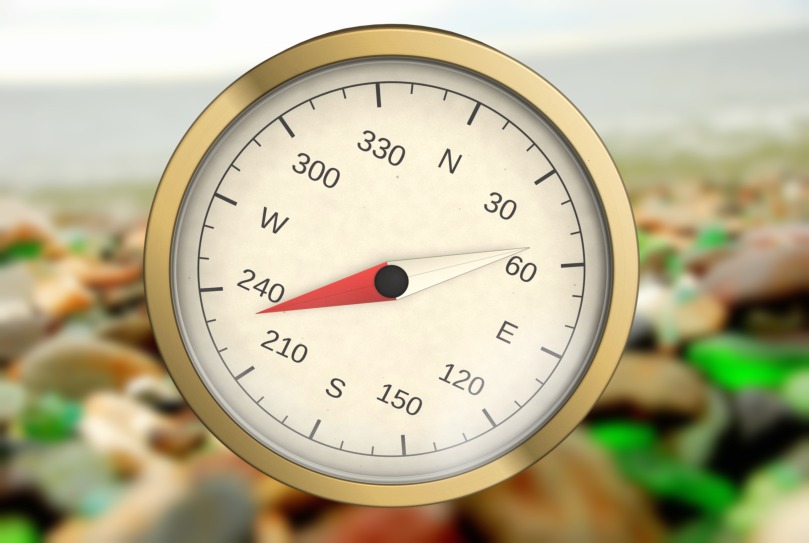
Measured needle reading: 230 °
